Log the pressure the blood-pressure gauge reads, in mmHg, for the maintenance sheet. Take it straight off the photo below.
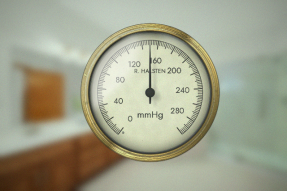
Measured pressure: 150 mmHg
